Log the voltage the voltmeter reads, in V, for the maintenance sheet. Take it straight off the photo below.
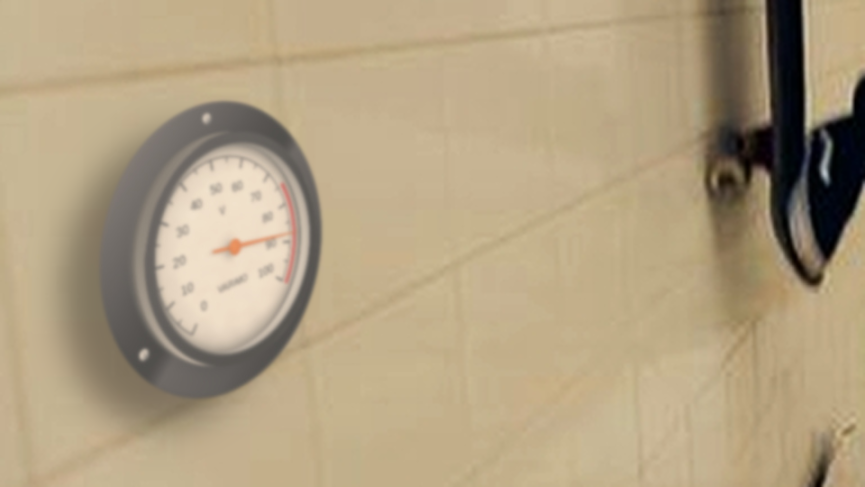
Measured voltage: 87.5 V
